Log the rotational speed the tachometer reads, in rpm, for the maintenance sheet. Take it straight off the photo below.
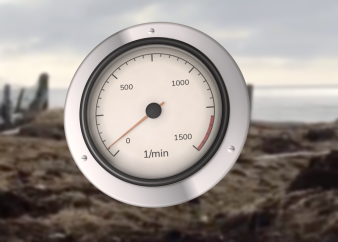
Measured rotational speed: 50 rpm
